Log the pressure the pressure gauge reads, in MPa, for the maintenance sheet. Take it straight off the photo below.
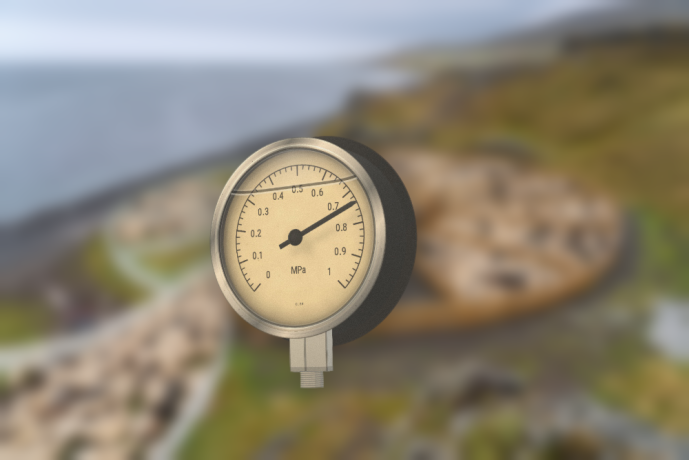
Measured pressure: 0.74 MPa
